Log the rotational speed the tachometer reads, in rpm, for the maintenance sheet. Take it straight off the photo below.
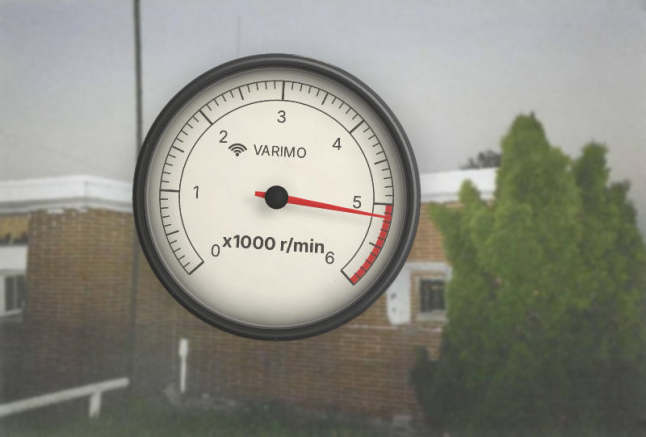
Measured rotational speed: 5150 rpm
